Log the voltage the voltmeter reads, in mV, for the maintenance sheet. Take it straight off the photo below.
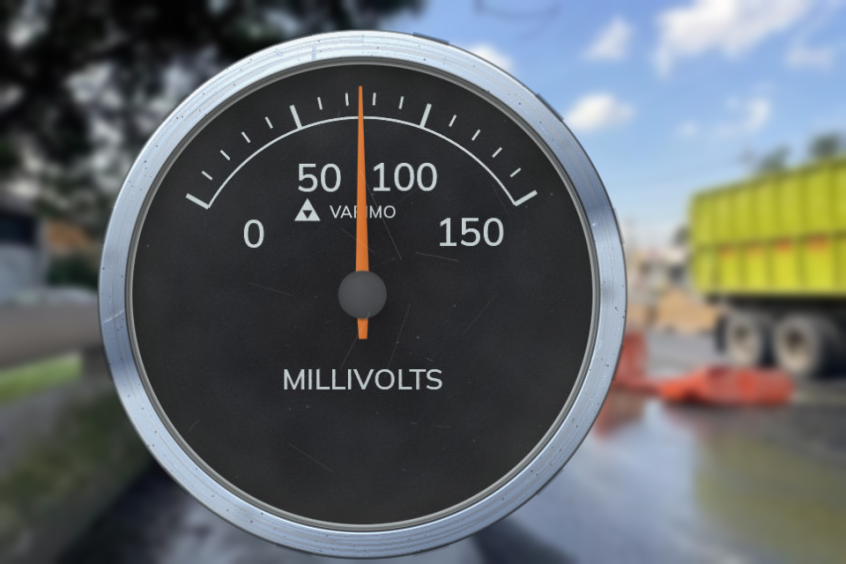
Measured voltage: 75 mV
